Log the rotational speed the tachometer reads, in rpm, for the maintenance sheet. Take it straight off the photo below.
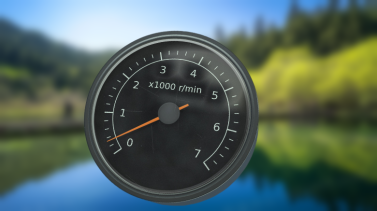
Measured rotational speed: 300 rpm
